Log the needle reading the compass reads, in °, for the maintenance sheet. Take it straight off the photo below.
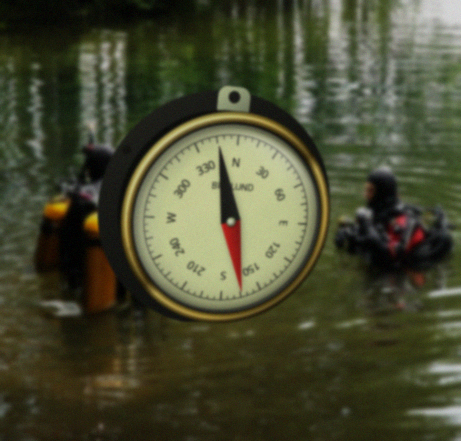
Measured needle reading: 165 °
